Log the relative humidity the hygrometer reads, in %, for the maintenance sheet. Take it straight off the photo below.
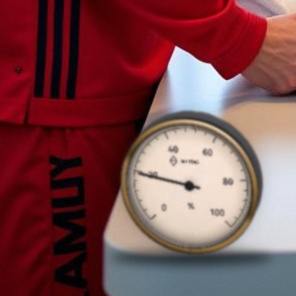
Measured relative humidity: 20 %
